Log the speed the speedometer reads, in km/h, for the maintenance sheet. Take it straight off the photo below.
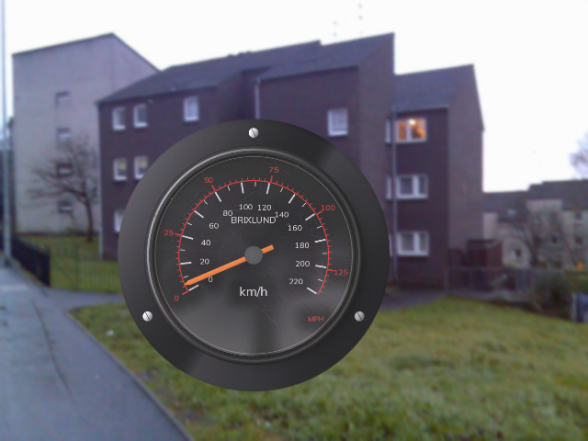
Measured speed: 5 km/h
